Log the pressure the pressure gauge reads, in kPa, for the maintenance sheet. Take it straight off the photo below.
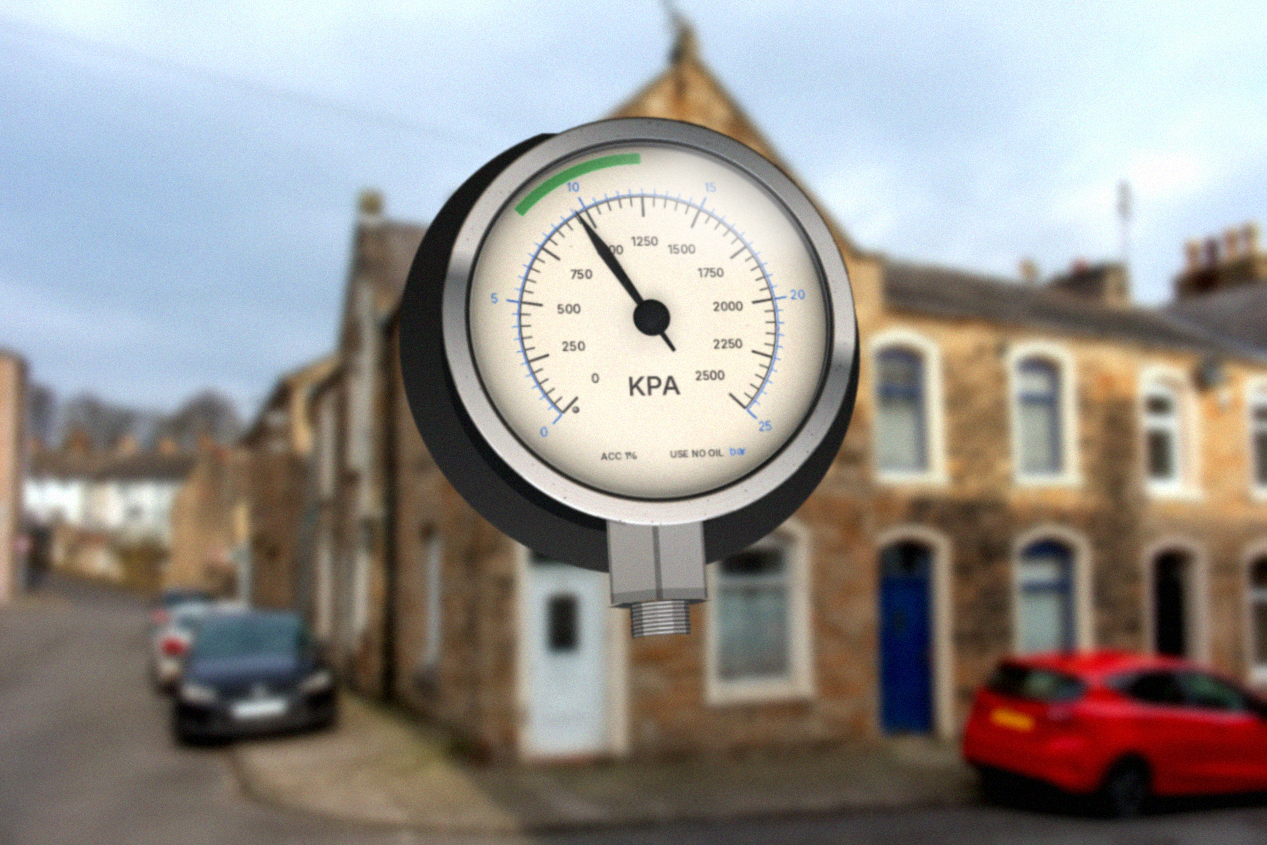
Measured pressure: 950 kPa
